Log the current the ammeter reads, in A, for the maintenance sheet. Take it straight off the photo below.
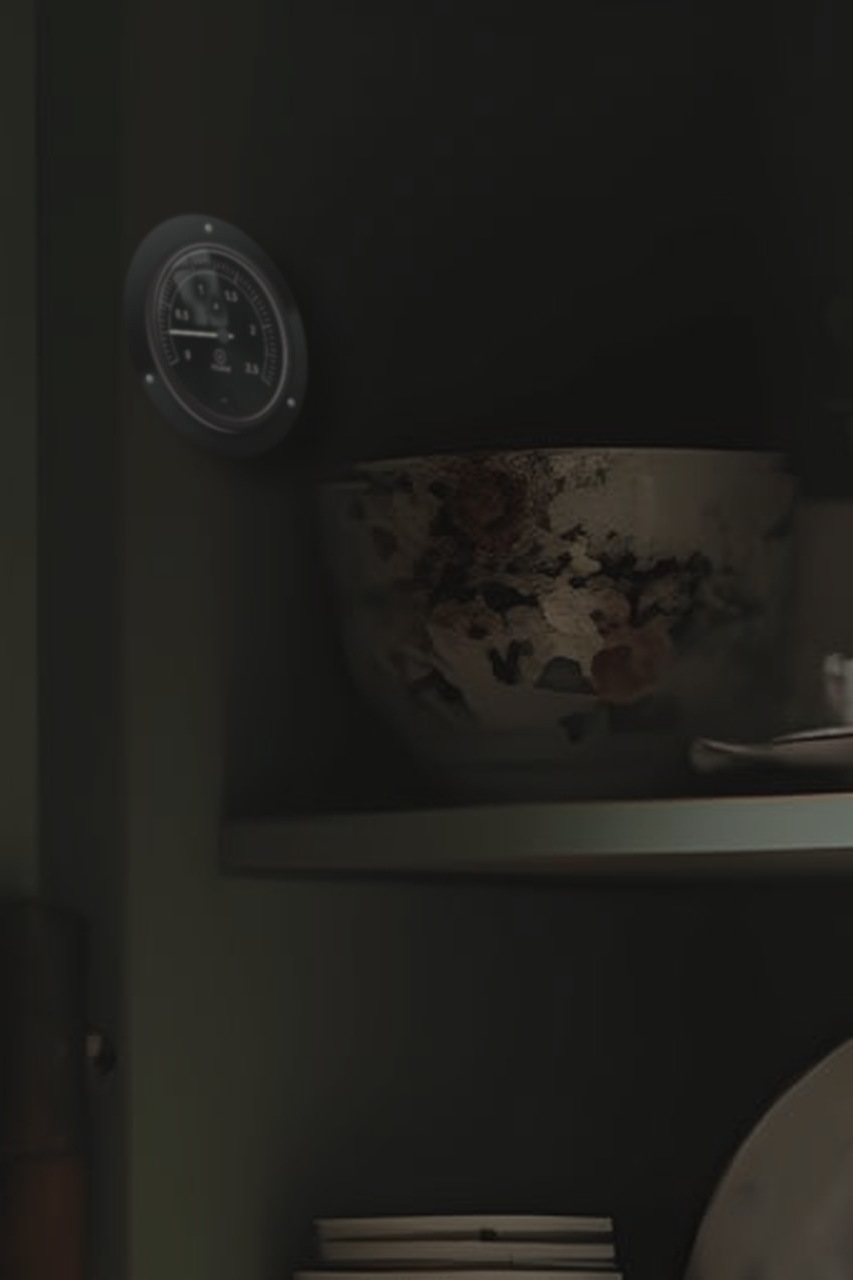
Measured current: 0.25 A
